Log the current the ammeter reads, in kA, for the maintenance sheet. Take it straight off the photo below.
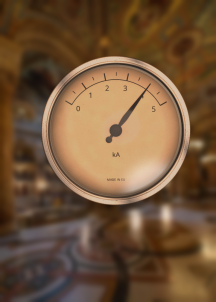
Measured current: 4 kA
